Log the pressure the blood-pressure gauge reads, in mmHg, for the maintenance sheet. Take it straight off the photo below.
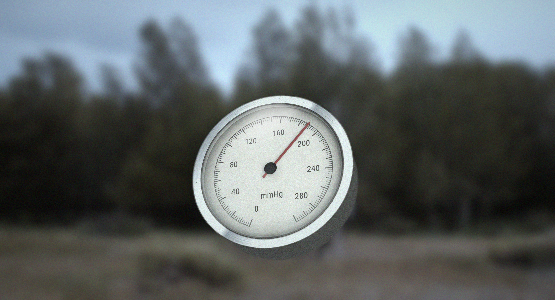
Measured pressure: 190 mmHg
